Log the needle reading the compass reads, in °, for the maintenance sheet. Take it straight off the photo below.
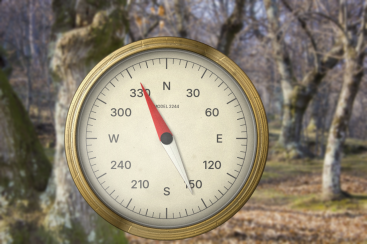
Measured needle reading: 335 °
